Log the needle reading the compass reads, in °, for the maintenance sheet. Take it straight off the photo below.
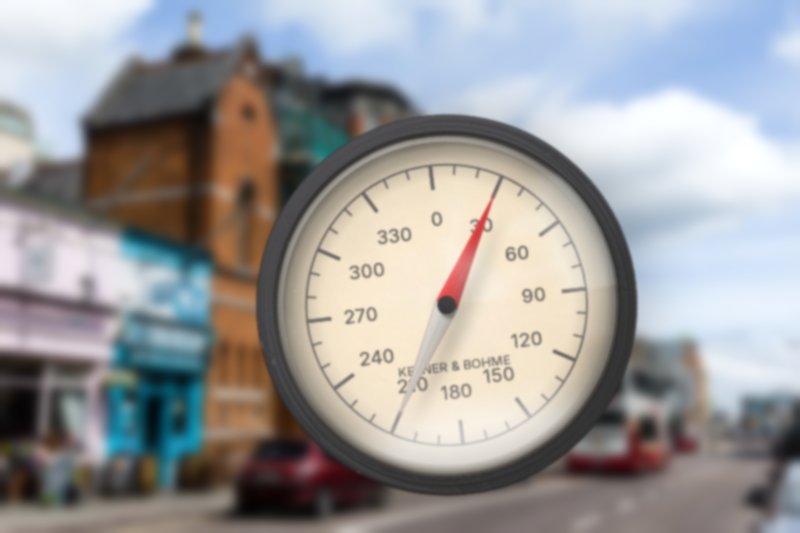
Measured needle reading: 30 °
